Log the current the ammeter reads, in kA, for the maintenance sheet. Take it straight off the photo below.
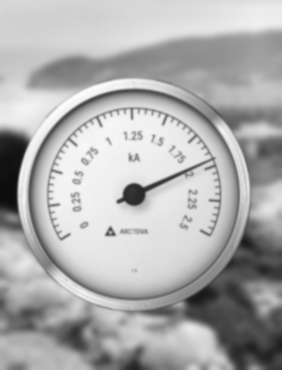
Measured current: 1.95 kA
